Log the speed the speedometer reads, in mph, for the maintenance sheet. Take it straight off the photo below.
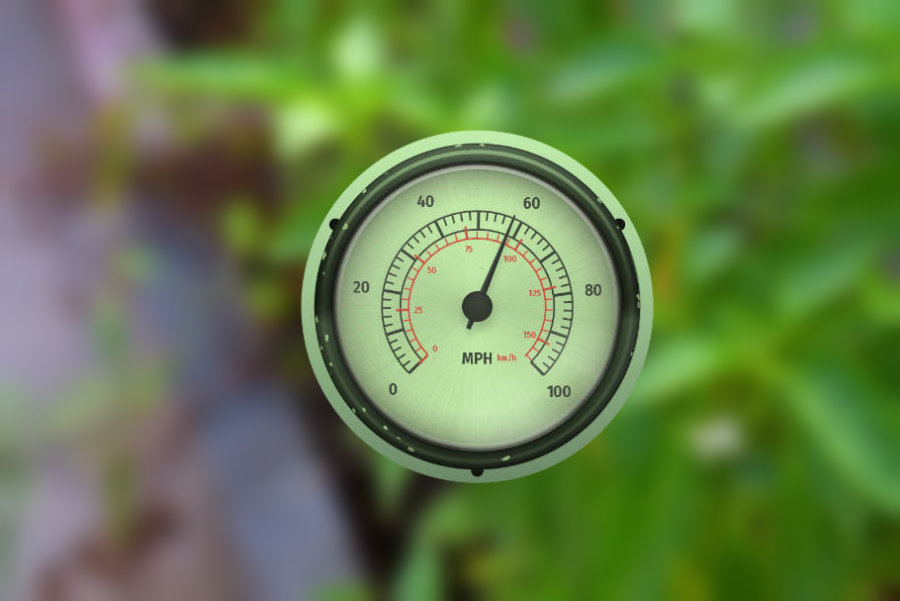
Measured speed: 58 mph
